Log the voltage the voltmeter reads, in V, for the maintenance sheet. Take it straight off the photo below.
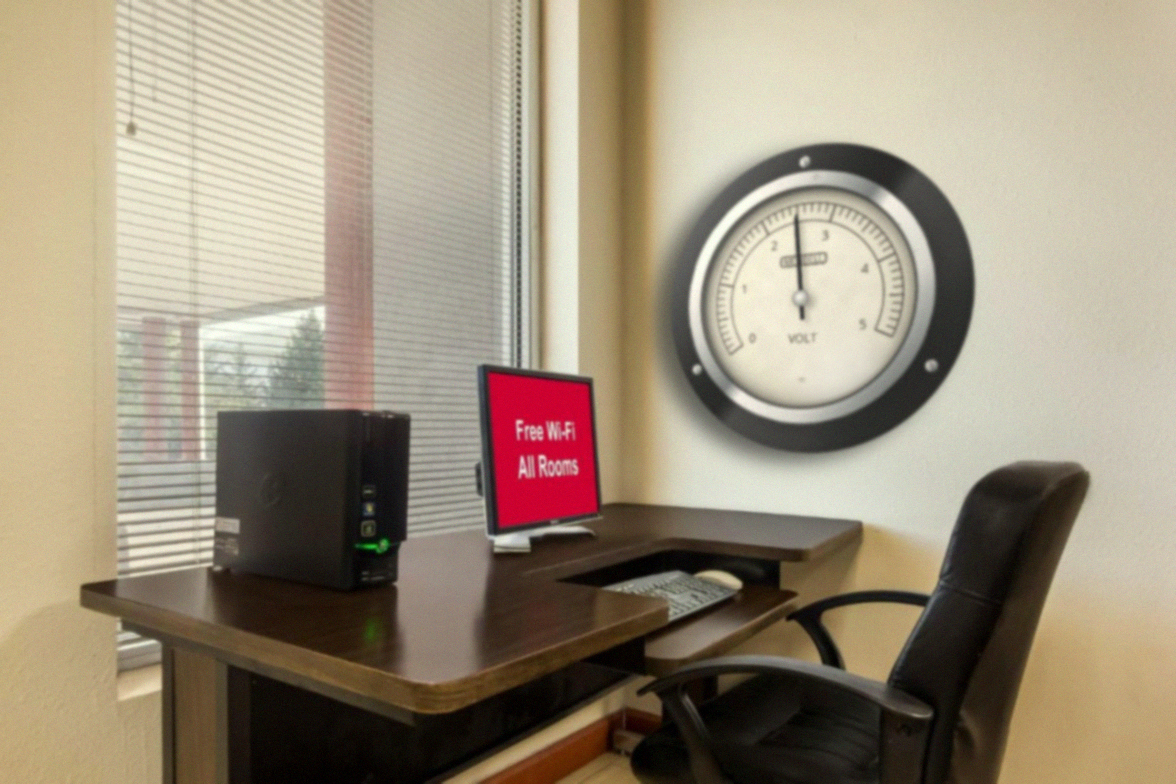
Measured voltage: 2.5 V
